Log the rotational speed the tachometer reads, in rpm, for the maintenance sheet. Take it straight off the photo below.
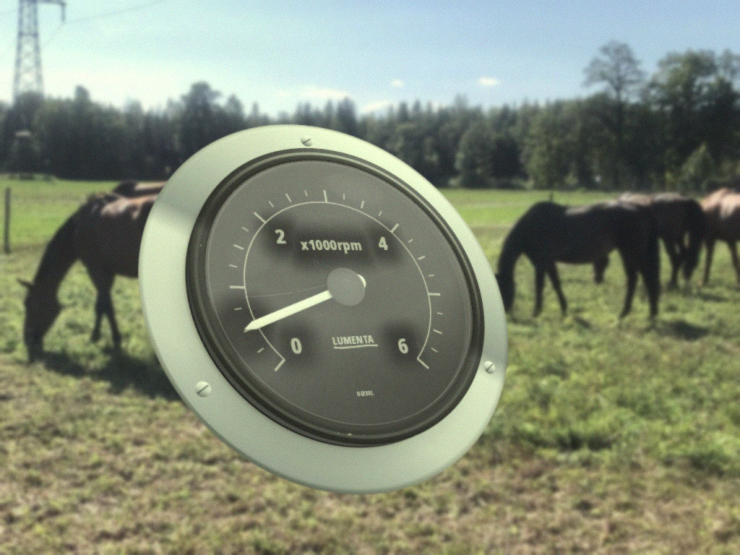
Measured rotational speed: 500 rpm
